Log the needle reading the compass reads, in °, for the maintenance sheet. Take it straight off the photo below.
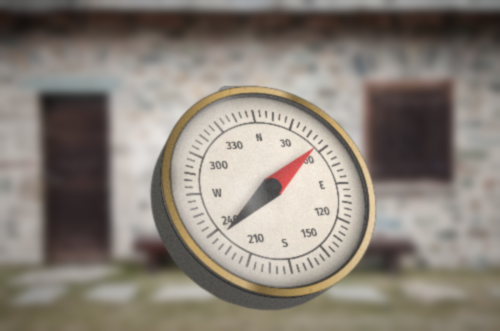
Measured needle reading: 55 °
